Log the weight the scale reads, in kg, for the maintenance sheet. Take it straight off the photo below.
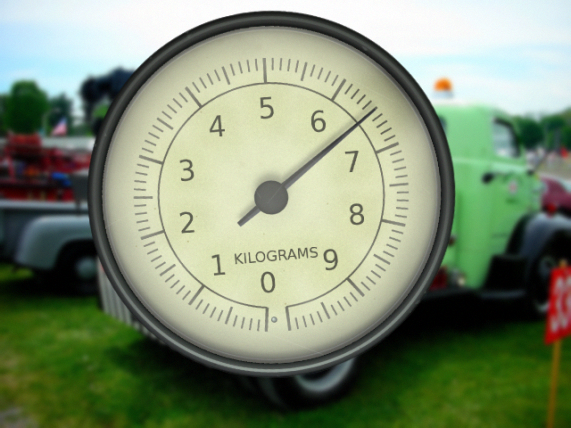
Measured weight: 6.5 kg
